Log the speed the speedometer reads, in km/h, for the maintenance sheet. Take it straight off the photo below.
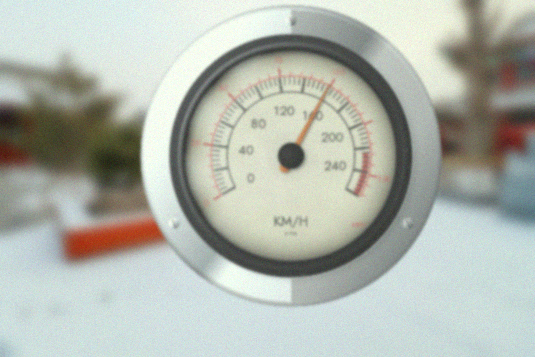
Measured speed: 160 km/h
